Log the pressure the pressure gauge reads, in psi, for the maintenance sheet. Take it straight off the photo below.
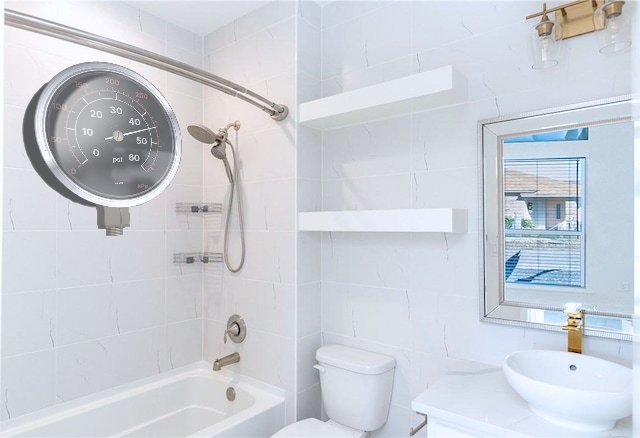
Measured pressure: 45 psi
